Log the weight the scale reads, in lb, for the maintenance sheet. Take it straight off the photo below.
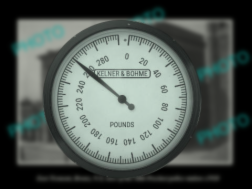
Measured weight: 260 lb
